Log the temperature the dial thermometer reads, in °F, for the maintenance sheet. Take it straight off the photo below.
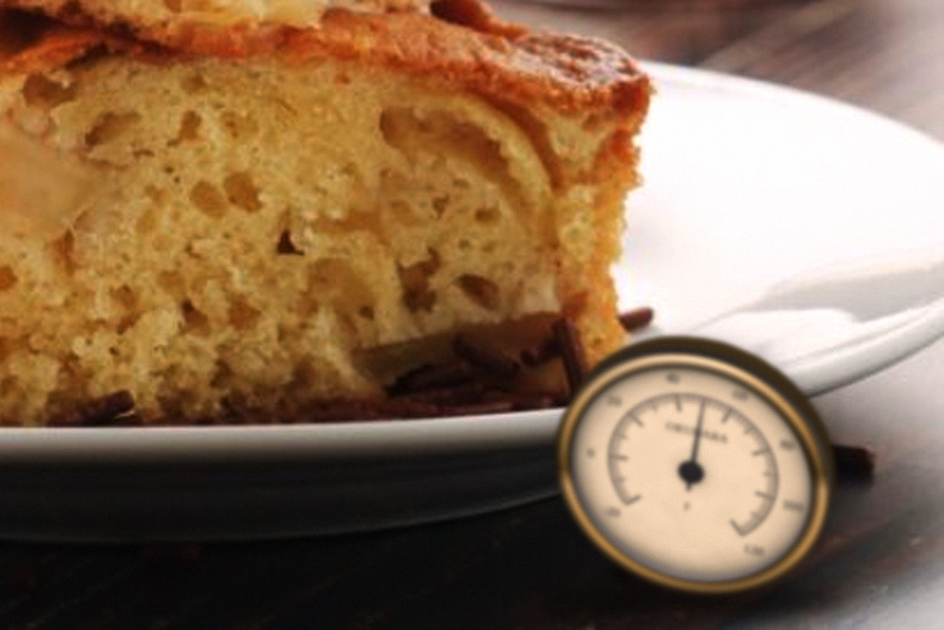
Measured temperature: 50 °F
